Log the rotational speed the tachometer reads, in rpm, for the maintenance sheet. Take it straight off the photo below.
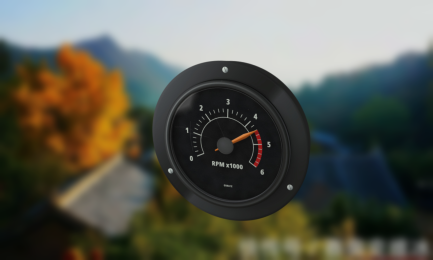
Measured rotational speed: 4400 rpm
